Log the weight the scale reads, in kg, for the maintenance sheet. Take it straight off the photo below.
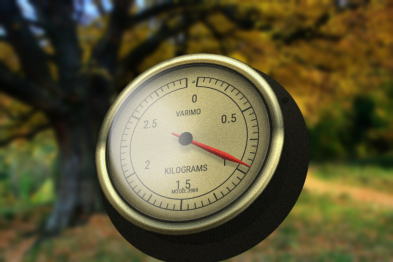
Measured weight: 0.95 kg
